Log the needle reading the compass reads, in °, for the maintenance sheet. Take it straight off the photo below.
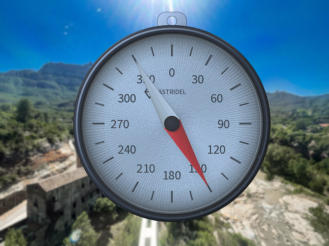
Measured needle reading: 150 °
